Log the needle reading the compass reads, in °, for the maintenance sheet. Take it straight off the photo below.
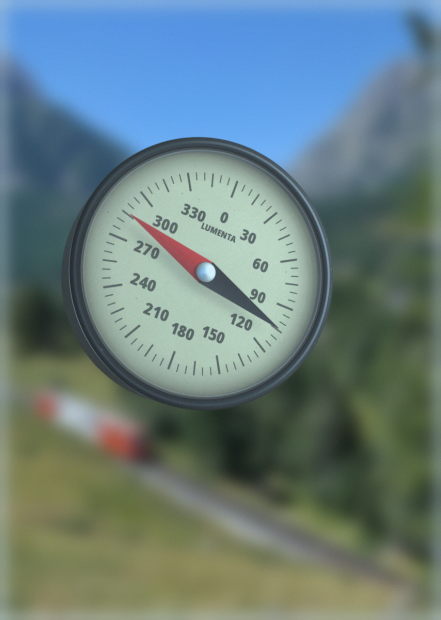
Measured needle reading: 285 °
